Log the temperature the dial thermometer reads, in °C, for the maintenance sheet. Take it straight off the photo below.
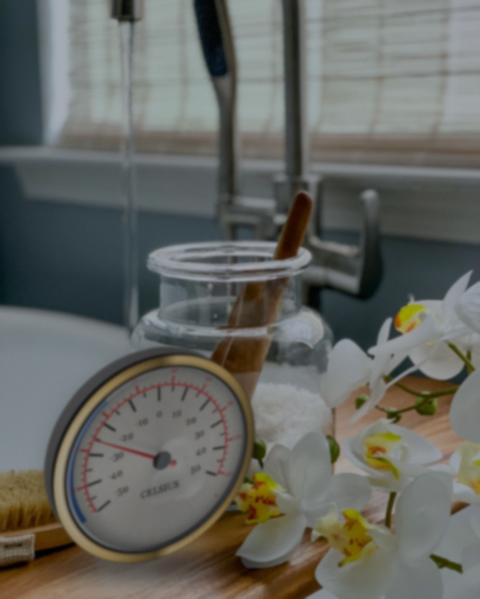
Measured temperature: -25 °C
